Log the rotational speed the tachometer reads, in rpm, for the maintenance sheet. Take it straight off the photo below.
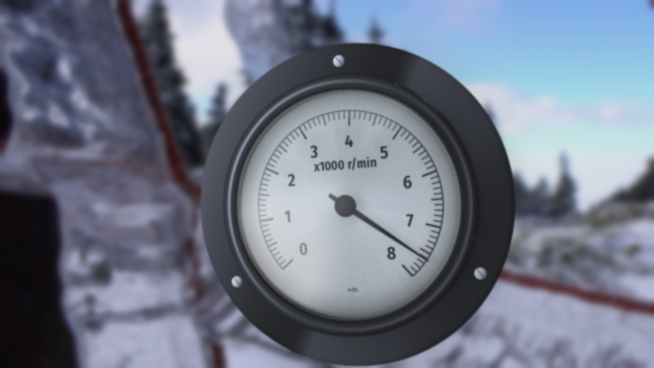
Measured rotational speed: 7600 rpm
